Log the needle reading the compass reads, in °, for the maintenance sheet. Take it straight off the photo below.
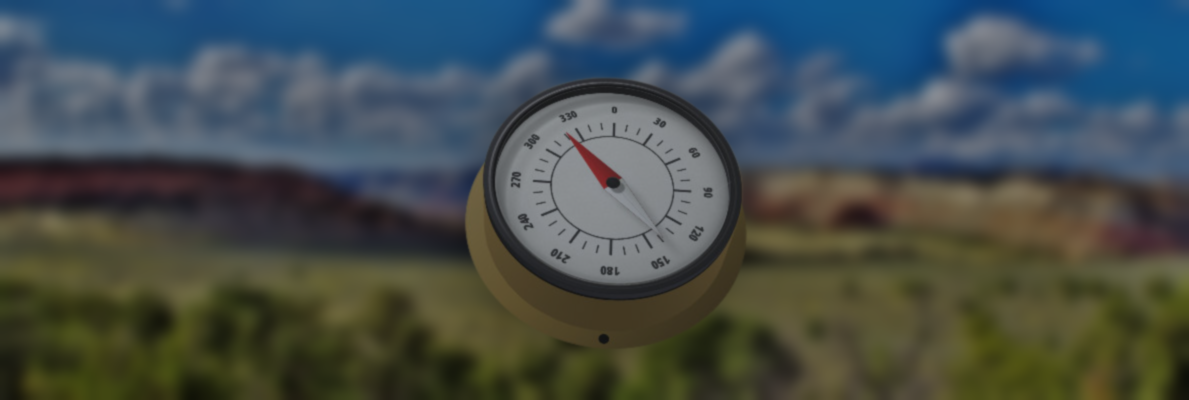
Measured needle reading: 320 °
